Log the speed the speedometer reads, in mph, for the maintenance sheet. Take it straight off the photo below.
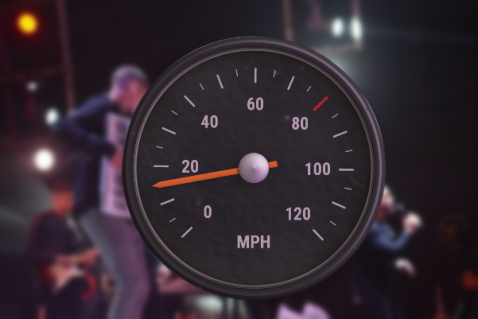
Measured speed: 15 mph
